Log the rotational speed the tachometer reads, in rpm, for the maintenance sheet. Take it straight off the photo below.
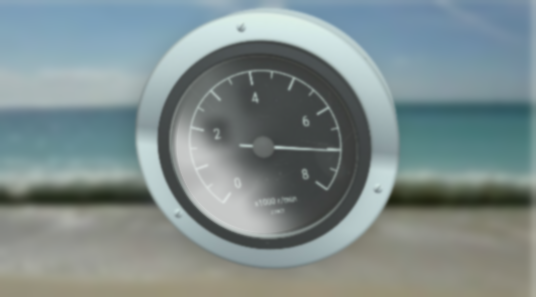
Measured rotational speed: 7000 rpm
